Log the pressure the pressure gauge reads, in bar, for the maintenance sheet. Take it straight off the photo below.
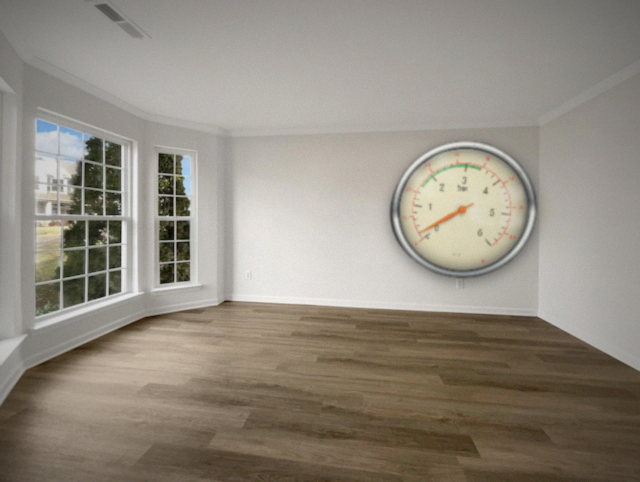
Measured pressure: 0.2 bar
